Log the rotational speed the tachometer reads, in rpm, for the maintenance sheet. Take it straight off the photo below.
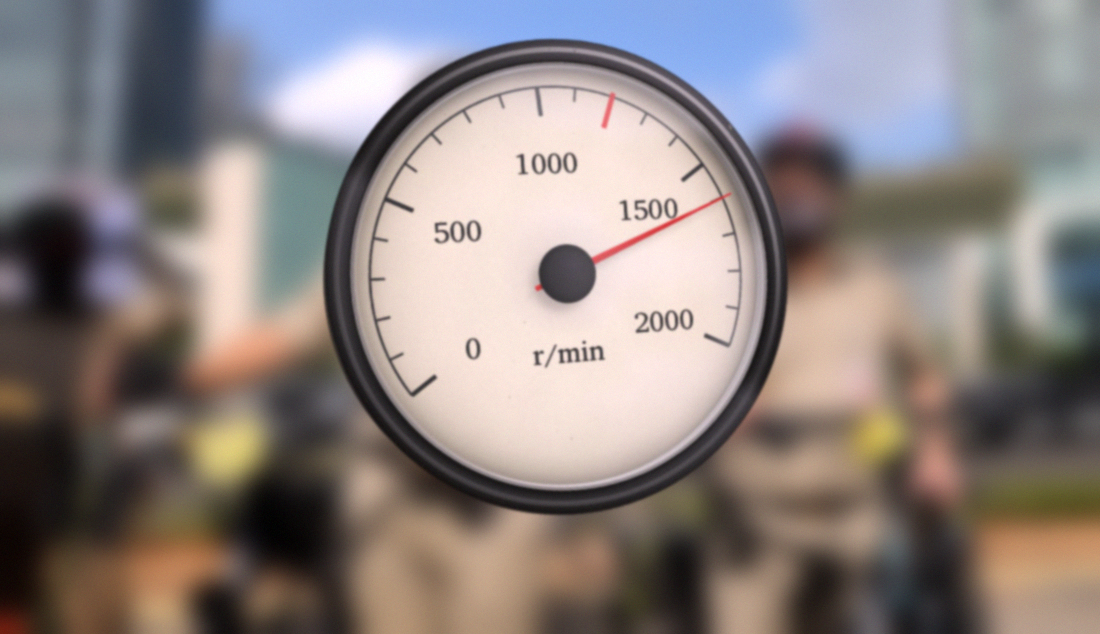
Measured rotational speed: 1600 rpm
